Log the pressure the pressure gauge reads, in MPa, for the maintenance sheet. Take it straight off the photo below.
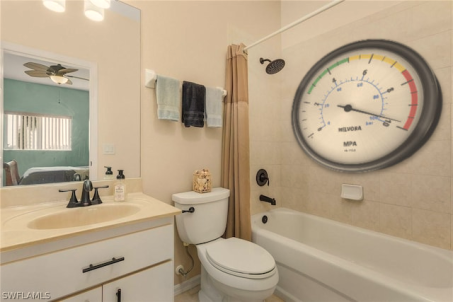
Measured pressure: 9.75 MPa
